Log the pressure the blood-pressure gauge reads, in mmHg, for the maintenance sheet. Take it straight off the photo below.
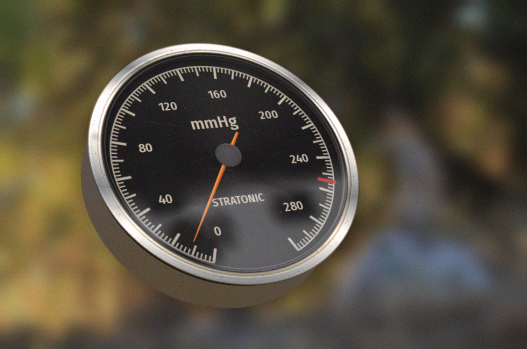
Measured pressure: 12 mmHg
